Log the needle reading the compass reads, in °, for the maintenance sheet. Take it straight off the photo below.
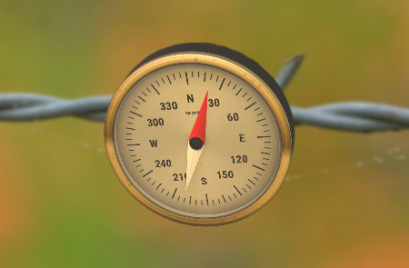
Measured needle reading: 20 °
